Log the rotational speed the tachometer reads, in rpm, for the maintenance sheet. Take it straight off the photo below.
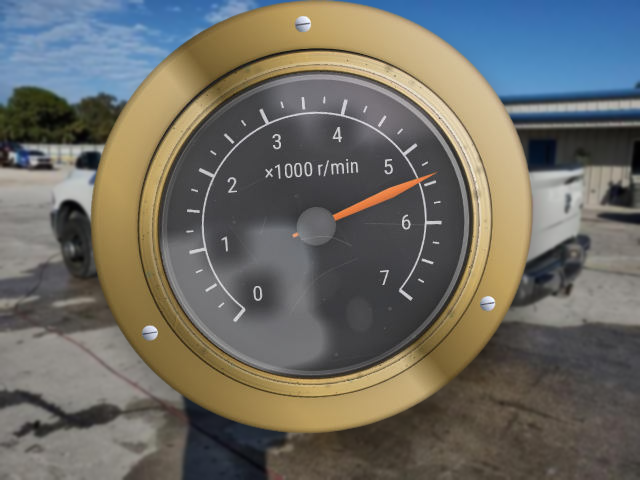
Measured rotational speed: 5375 rpm
